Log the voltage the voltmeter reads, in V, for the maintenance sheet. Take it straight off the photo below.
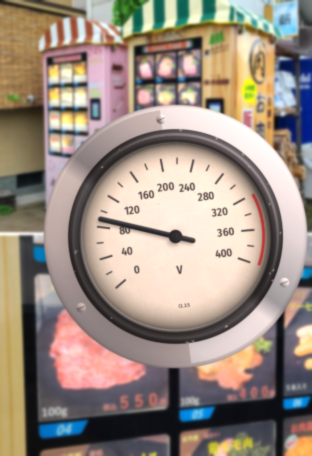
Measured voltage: 90 V
